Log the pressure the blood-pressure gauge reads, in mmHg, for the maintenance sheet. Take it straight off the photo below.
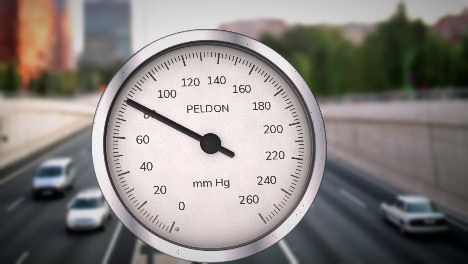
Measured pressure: 80 mmHg
